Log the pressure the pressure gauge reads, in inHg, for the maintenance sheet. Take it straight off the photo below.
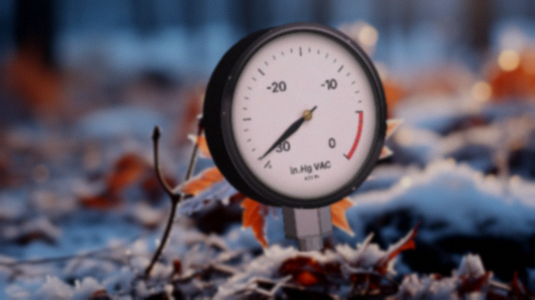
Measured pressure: -29 inHg
